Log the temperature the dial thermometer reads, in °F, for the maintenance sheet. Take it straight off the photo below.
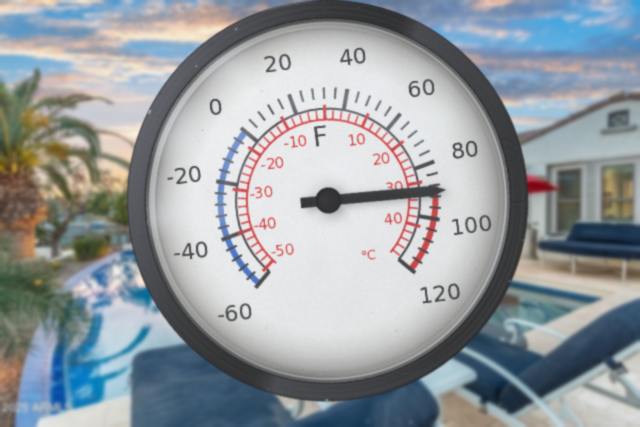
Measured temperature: 90 °F
